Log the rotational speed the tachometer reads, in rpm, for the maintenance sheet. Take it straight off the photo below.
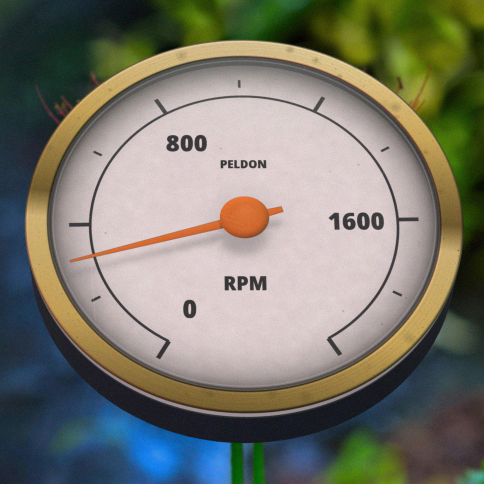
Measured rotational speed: 300 rpm
